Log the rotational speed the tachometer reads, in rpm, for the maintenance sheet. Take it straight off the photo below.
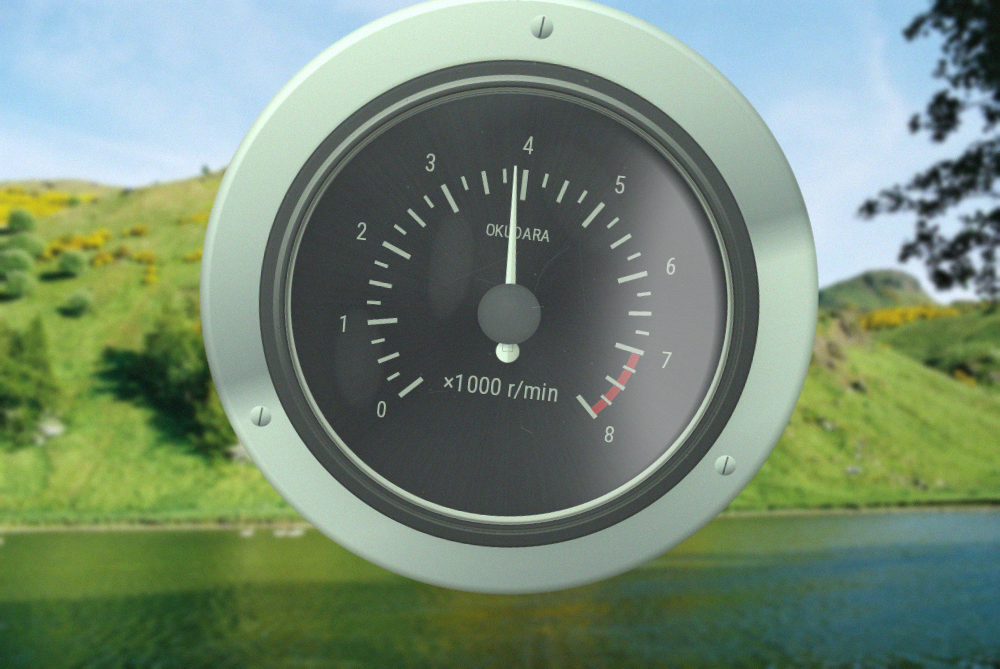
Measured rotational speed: 3875 rpm
